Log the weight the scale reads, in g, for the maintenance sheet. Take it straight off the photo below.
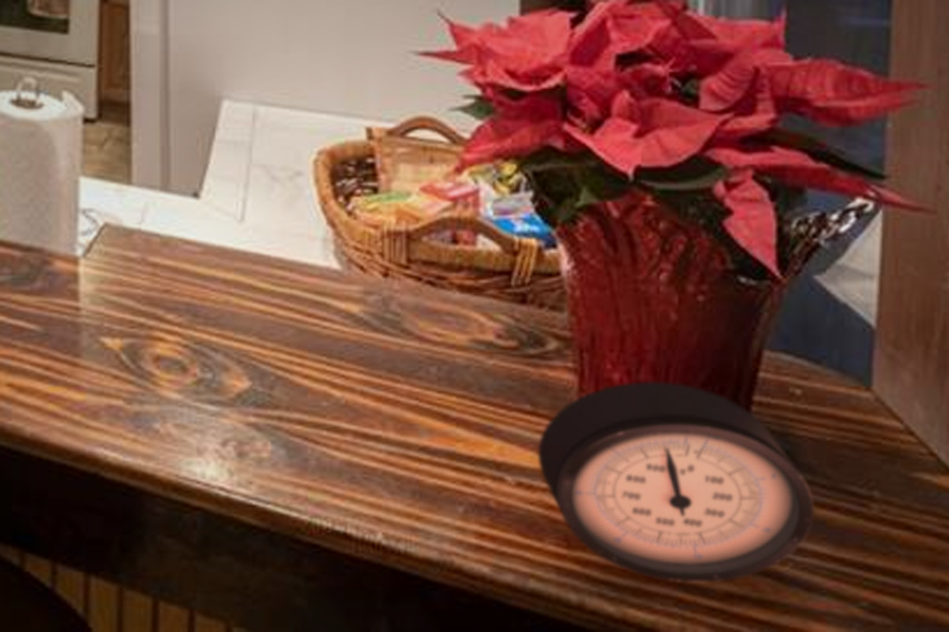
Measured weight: 950 g
